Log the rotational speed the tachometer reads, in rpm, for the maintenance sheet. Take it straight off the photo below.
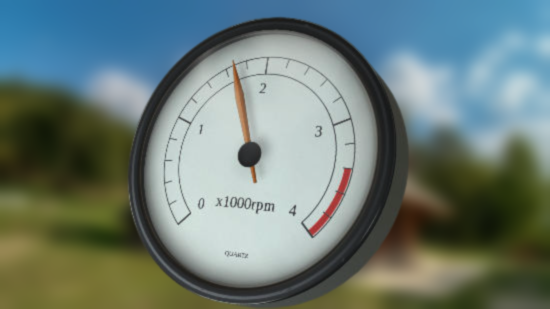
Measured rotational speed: 1700 rpm
